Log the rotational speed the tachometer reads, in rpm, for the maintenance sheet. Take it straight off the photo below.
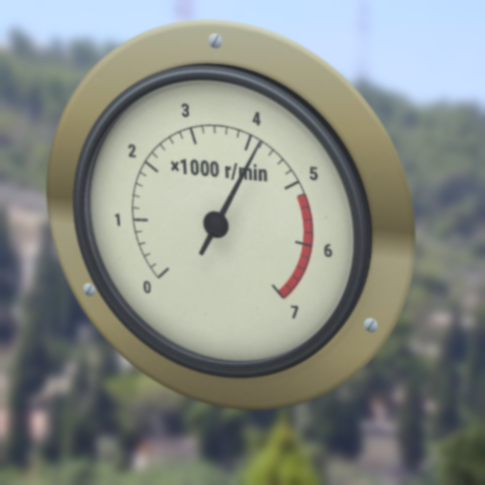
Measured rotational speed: 4200 rpm
